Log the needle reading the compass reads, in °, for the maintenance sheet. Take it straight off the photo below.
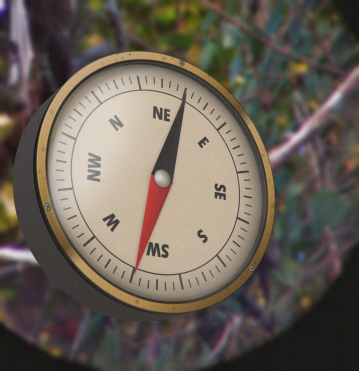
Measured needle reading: 240 °
